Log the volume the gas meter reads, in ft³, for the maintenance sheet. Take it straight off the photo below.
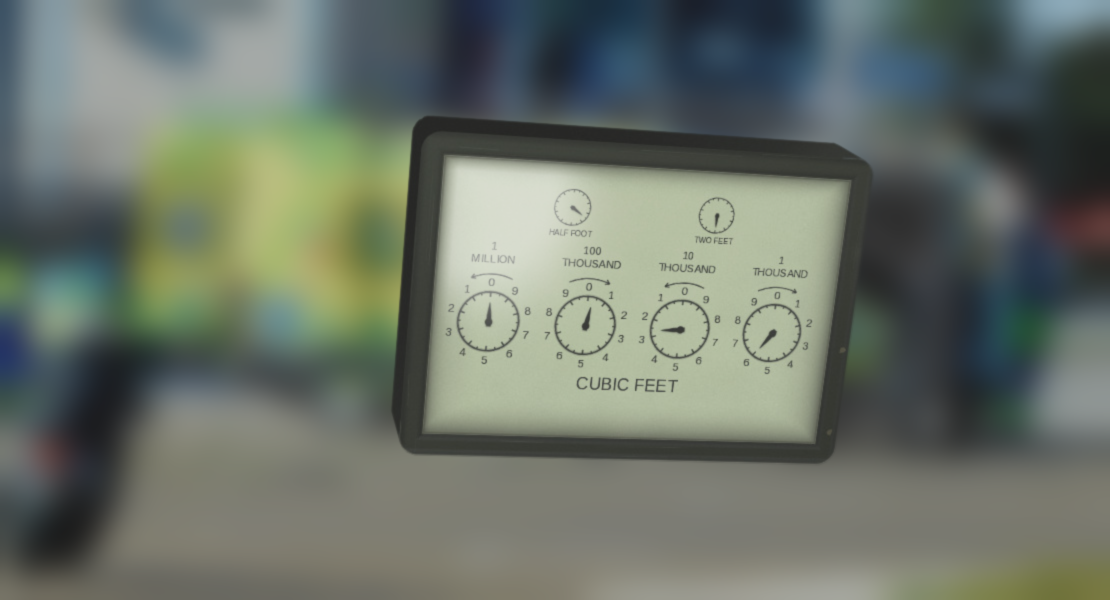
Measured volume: 2600 ft³
